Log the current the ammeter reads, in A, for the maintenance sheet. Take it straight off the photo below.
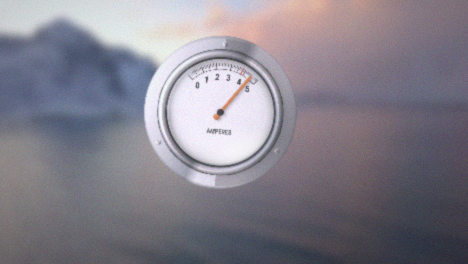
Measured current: 4.5 A
